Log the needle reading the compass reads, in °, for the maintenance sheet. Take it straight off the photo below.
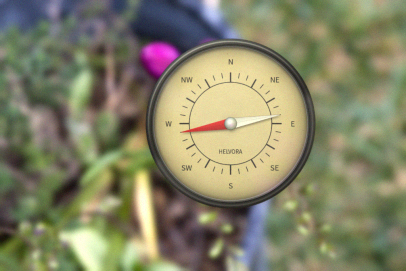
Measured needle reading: 260 °
